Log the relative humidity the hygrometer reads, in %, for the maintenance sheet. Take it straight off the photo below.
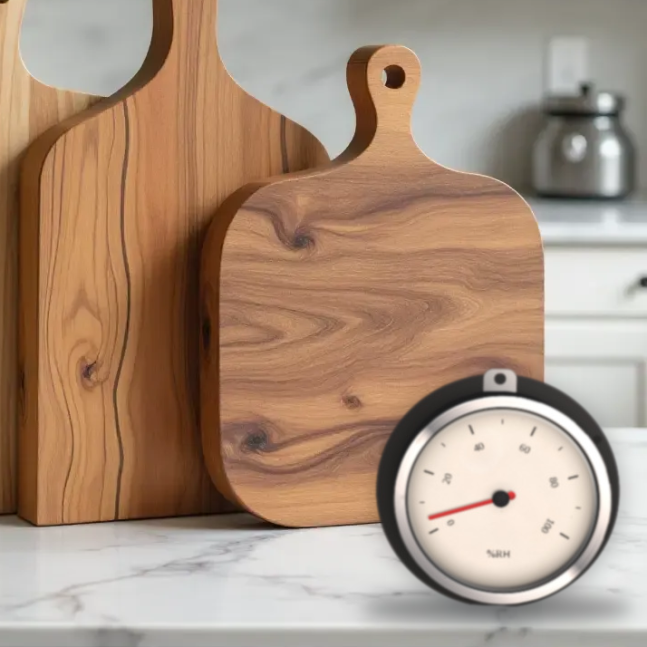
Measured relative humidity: 5 %
